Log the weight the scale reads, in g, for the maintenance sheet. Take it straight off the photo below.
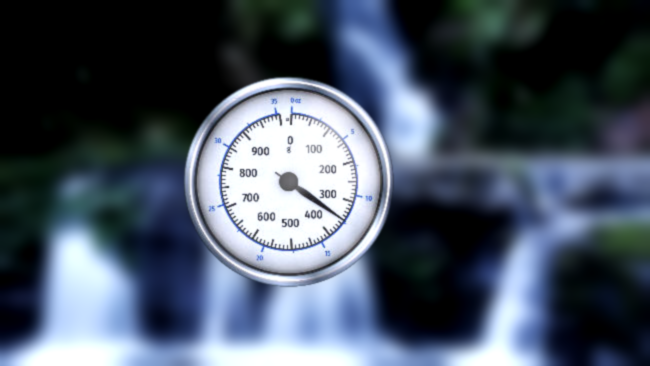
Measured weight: 350 g
